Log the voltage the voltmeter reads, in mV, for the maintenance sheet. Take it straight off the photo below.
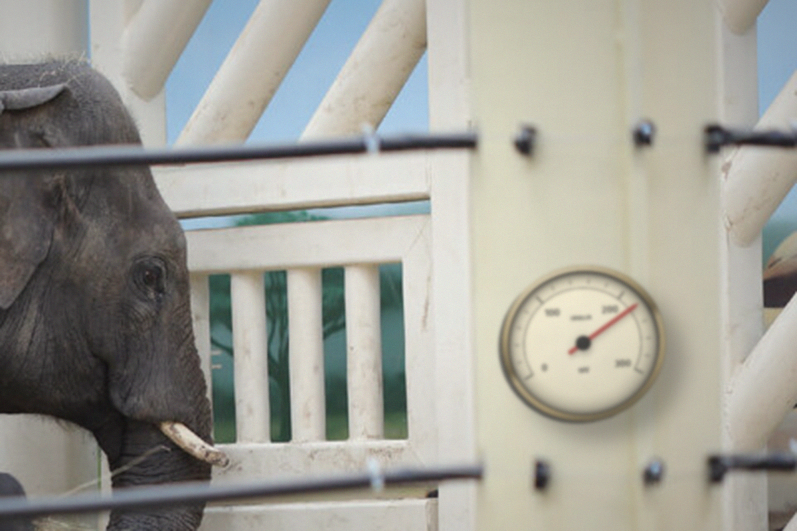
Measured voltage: 220 mV
